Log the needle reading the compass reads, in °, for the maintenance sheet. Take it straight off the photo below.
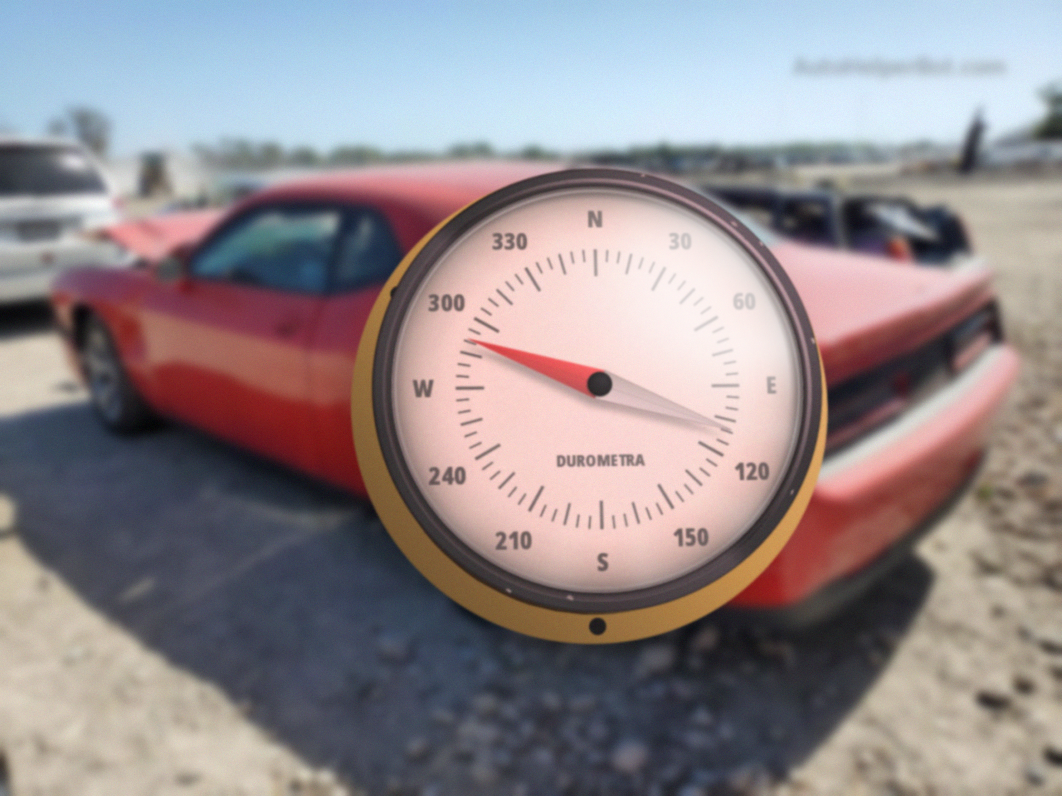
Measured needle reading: 290 °
